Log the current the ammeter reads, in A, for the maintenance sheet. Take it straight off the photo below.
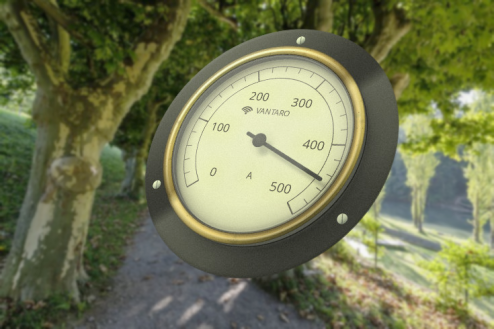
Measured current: 450 A
